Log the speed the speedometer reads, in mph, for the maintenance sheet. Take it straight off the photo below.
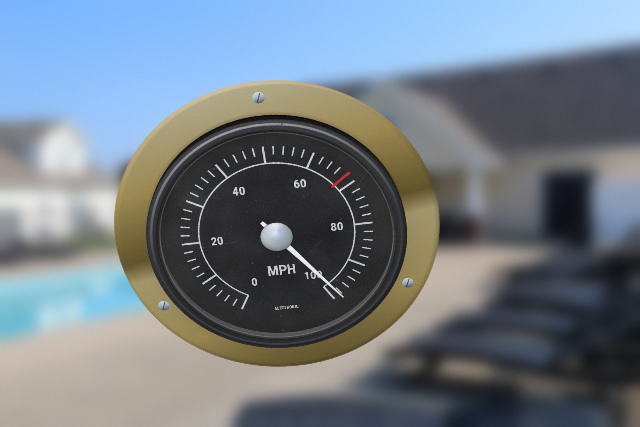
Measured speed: 98 mph
